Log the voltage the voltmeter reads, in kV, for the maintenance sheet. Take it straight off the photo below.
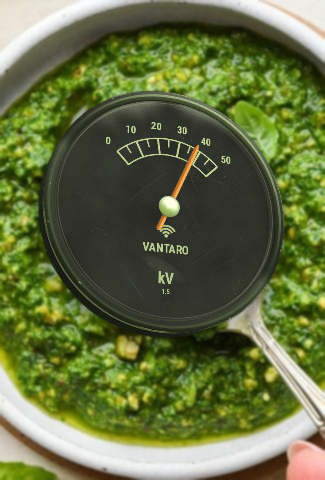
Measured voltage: 37.5 kV
